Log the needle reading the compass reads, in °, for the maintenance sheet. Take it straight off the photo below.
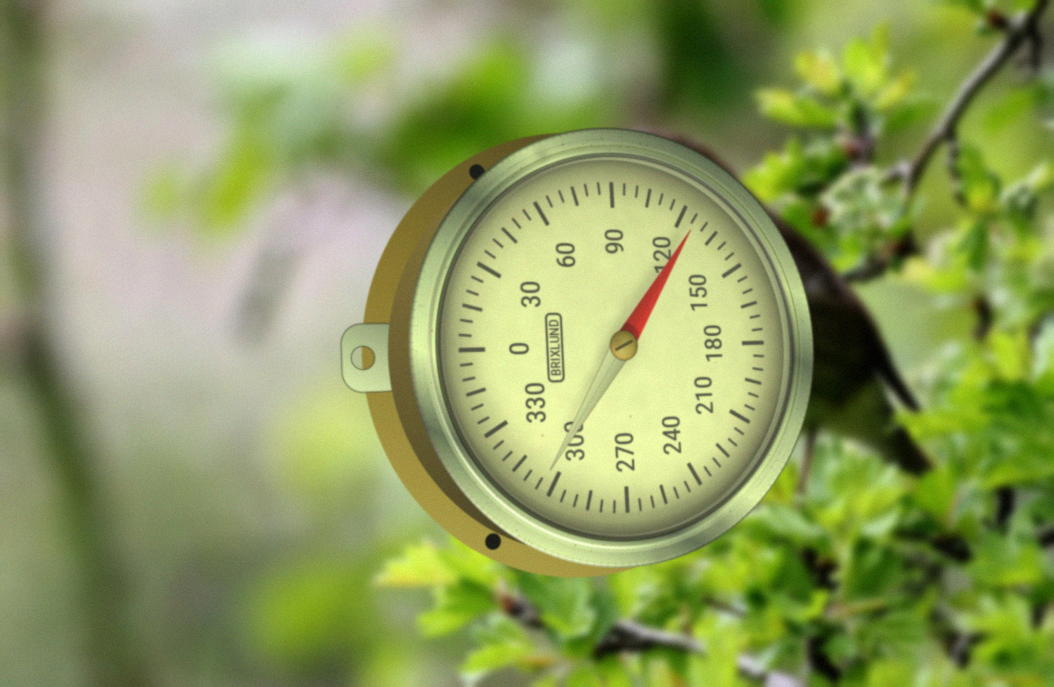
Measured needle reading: 125 °
